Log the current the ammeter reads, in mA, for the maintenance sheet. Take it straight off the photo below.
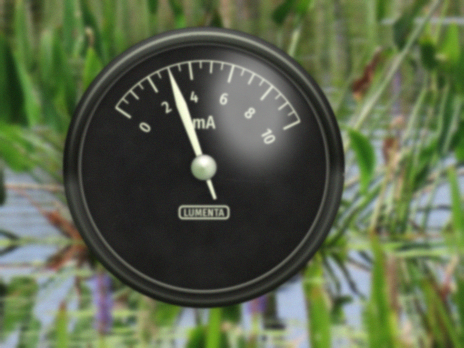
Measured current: 3 mA
